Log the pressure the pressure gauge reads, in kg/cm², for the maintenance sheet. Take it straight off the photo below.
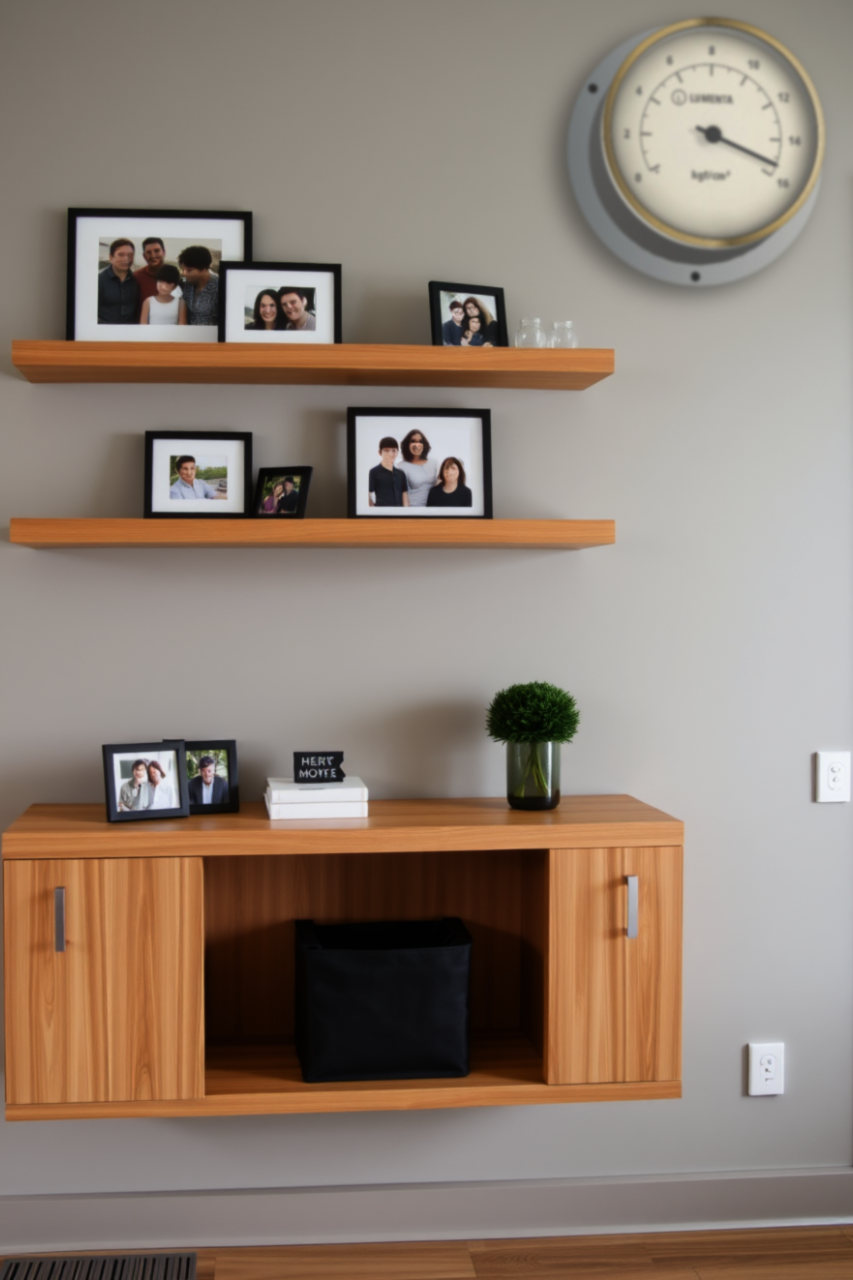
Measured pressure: 15.5 kg/cm²
